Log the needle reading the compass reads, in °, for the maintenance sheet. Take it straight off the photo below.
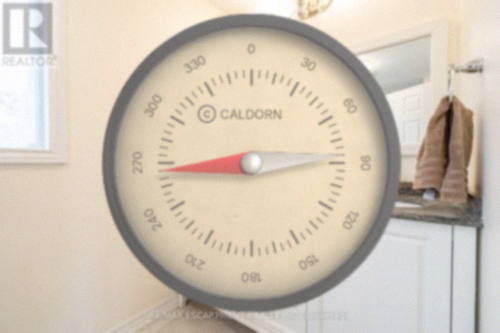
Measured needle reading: 265 °
